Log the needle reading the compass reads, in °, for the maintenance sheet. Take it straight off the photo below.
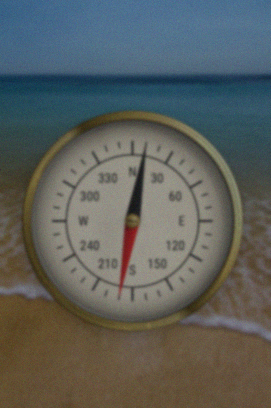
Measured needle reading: 190 °
